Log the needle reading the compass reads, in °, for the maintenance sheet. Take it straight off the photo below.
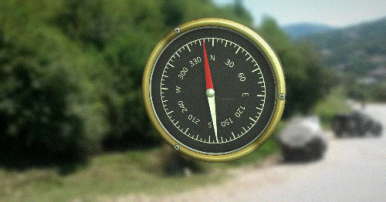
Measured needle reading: 350 °
